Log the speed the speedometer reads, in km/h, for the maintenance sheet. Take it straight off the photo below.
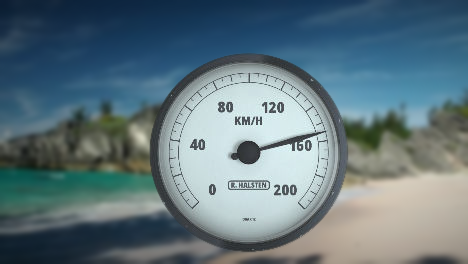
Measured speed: 155 km/h
